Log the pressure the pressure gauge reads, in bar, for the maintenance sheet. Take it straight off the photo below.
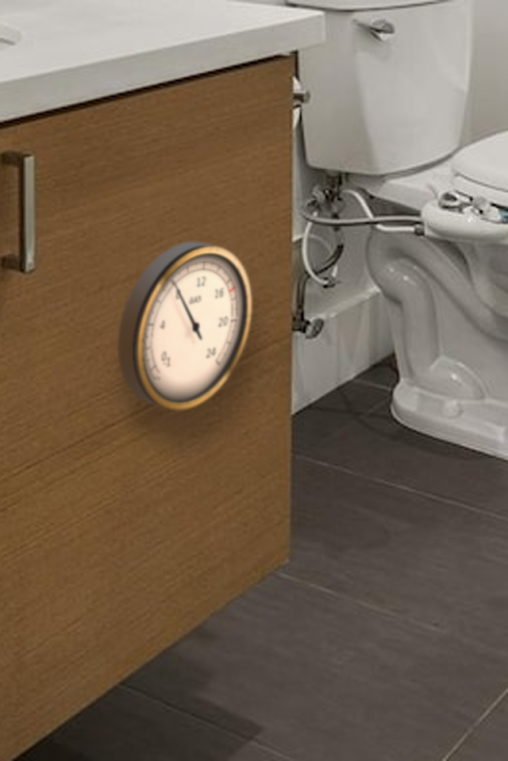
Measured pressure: 8 bar
